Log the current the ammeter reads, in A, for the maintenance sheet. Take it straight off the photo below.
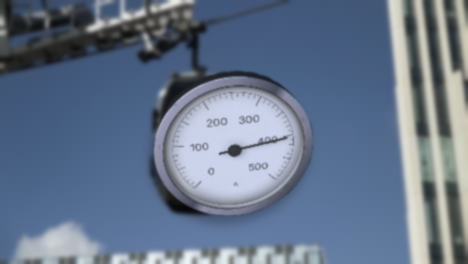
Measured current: 400 A
